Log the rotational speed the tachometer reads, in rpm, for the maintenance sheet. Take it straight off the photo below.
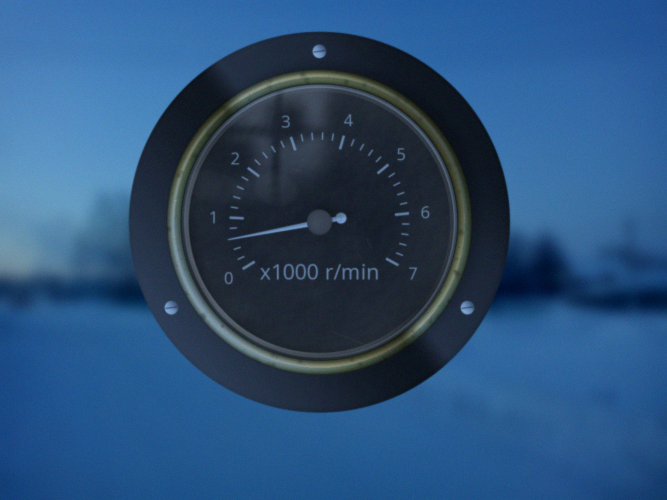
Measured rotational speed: 600 rpm
